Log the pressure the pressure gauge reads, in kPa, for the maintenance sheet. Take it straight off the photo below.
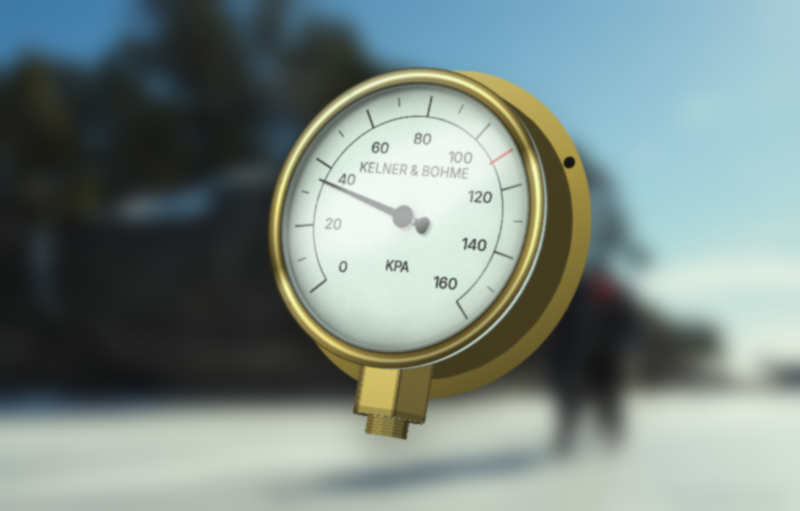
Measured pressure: 35 kPa
